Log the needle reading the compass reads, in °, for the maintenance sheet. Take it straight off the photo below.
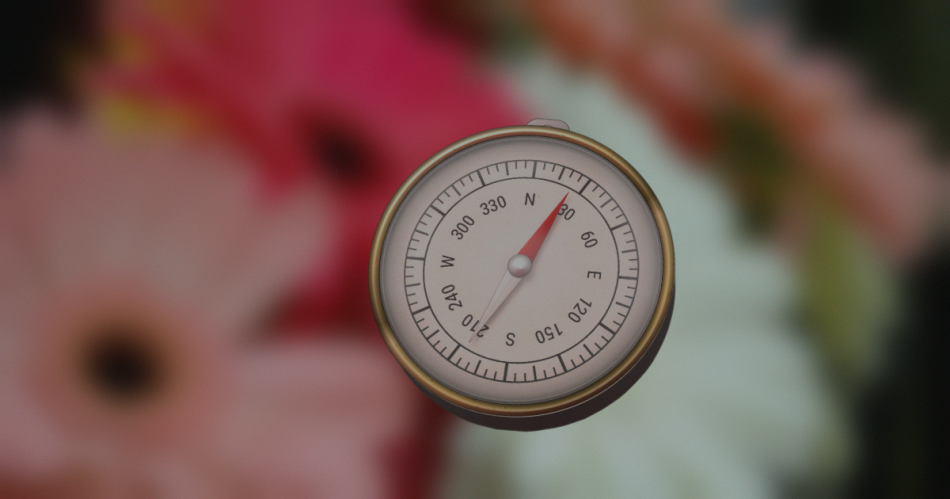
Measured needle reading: 25 °
